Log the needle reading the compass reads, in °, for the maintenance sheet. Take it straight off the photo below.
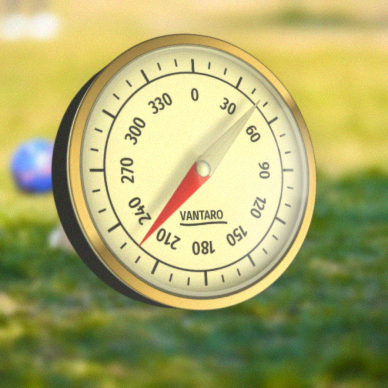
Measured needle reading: 225 °
